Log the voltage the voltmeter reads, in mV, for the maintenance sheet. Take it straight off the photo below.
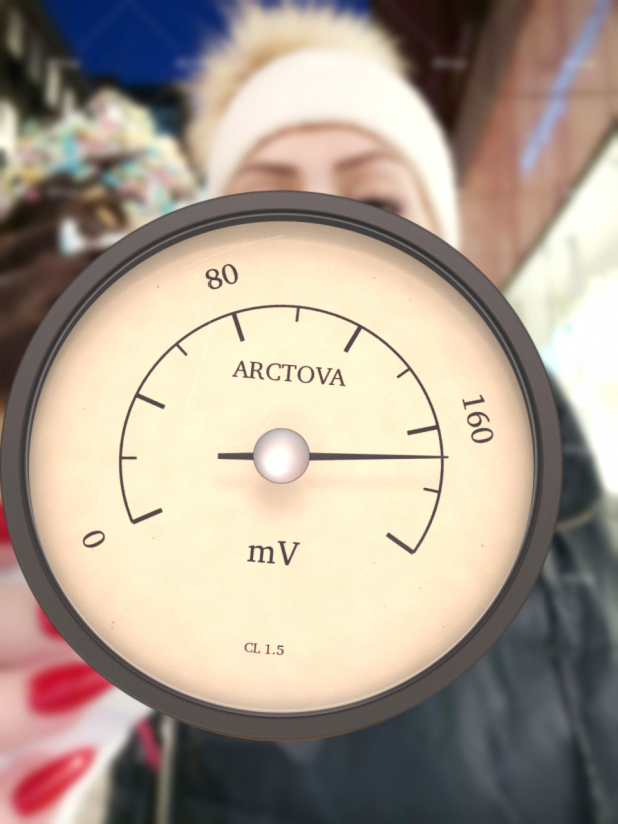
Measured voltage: 170 mV
